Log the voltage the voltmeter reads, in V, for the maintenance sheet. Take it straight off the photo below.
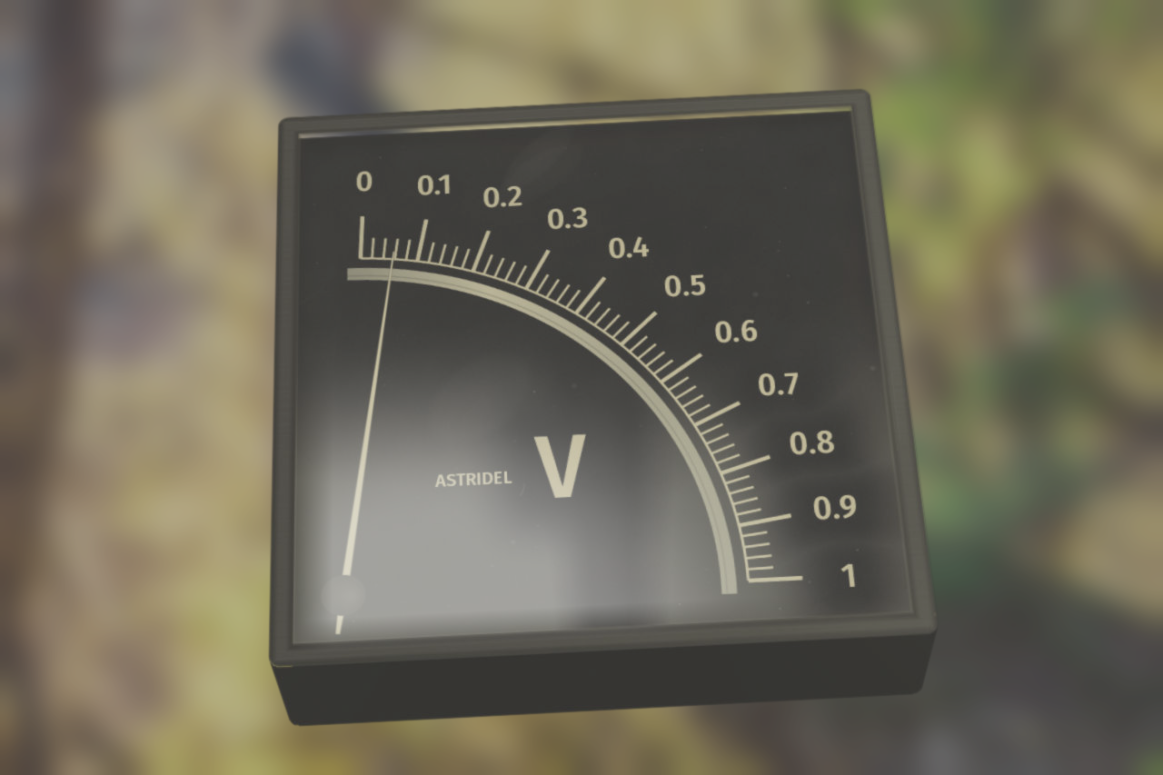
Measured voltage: 0.06 V
